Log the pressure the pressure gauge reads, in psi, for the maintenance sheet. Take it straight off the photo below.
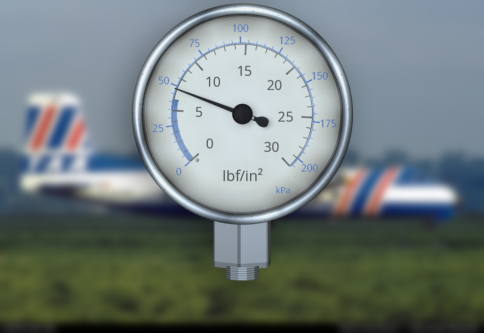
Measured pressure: 7 psi
